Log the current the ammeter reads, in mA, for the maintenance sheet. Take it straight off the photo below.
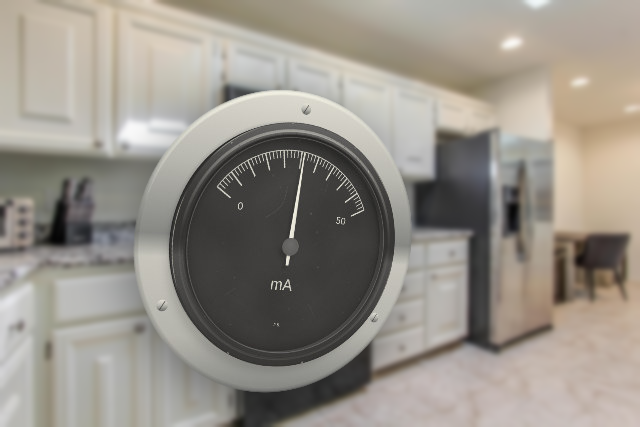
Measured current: 25 mA
